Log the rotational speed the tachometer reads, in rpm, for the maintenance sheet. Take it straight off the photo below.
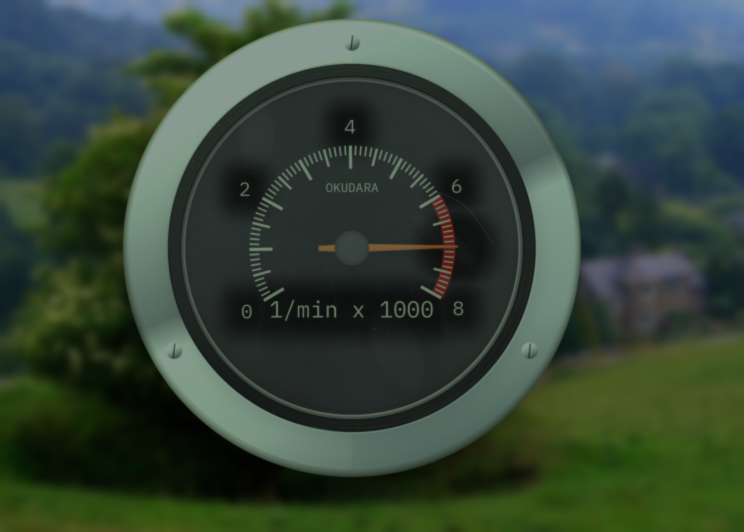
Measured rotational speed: 7000 rpm
